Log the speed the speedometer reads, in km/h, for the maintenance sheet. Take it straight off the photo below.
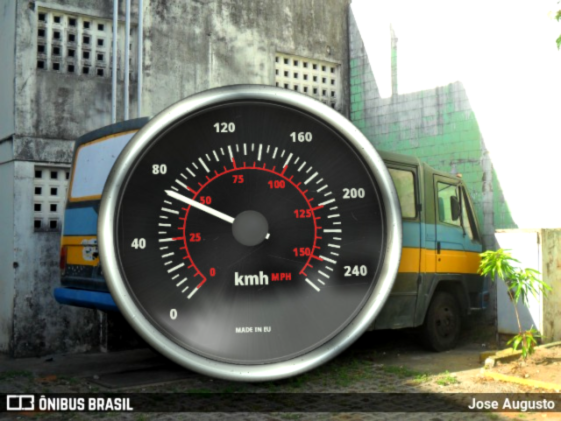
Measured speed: 70 km/h
